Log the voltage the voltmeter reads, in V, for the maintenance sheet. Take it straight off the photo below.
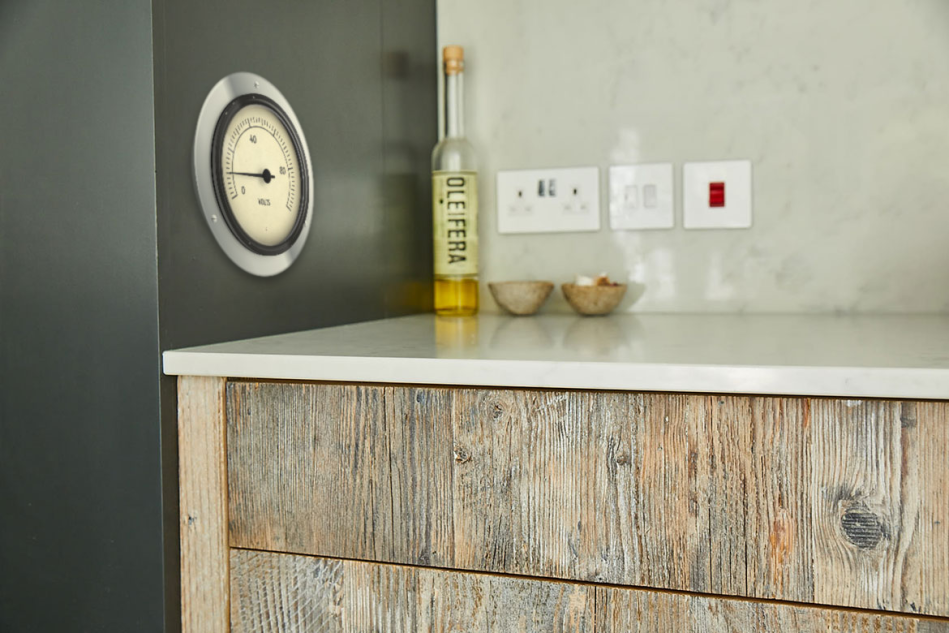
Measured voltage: 10 V
